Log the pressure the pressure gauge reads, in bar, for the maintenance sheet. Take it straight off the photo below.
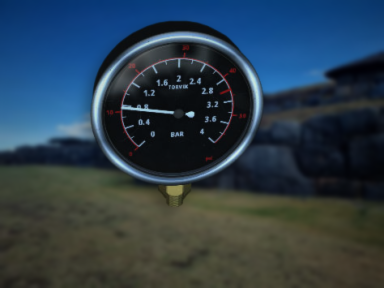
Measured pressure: 0.8 bar
